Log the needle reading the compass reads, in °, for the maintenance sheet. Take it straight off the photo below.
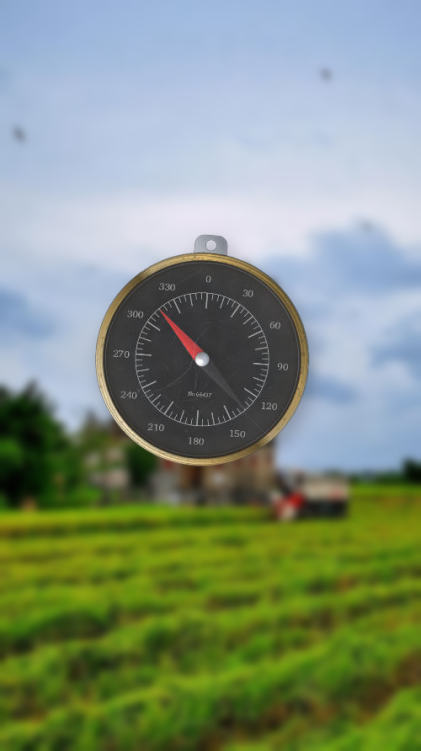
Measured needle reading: 315 °
